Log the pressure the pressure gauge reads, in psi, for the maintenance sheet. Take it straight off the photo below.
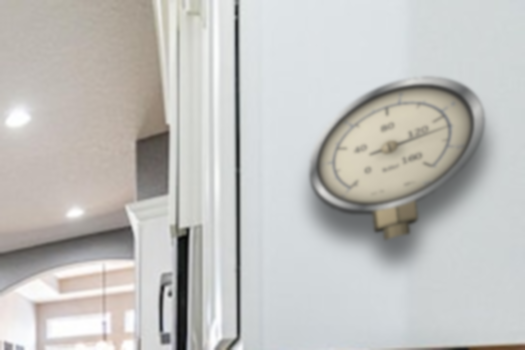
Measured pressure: 130 psi
